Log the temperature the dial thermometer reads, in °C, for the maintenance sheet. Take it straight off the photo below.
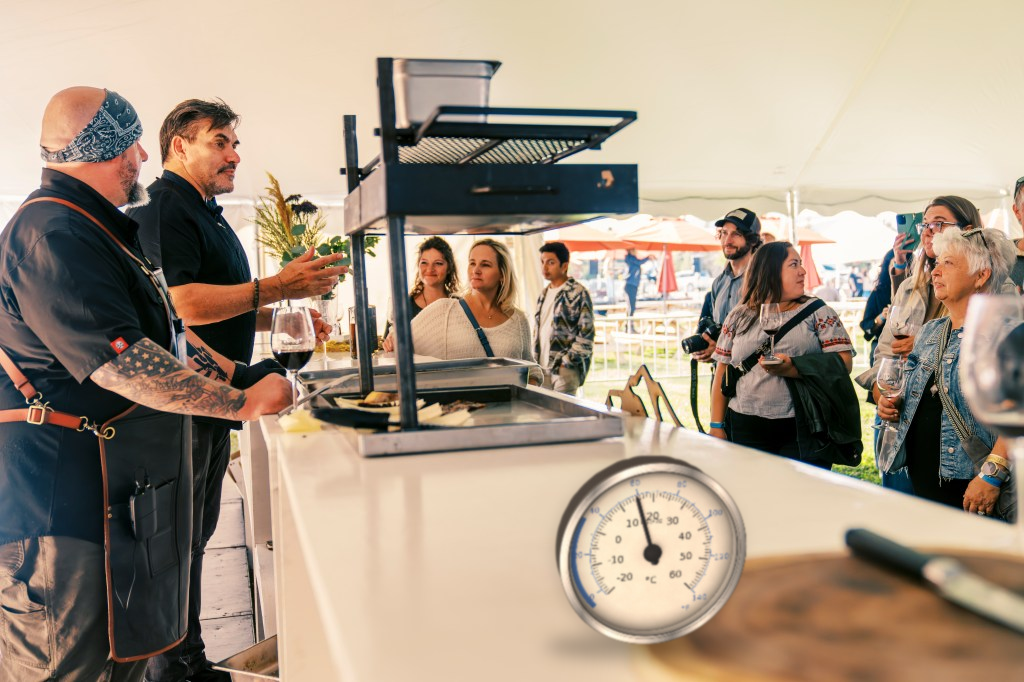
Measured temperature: 15 °C
